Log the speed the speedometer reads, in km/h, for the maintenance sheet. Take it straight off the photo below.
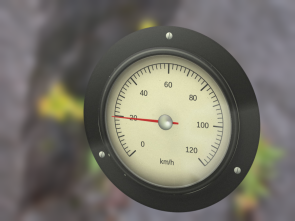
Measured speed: 20 km/h
